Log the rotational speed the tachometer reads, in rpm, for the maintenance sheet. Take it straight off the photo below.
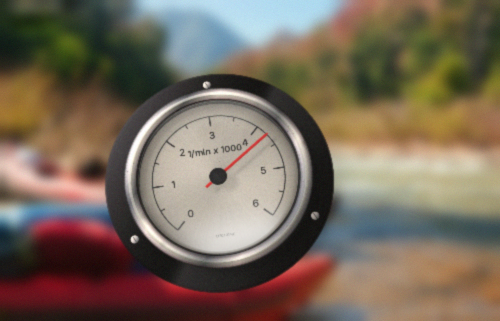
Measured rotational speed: 4250 rpm
